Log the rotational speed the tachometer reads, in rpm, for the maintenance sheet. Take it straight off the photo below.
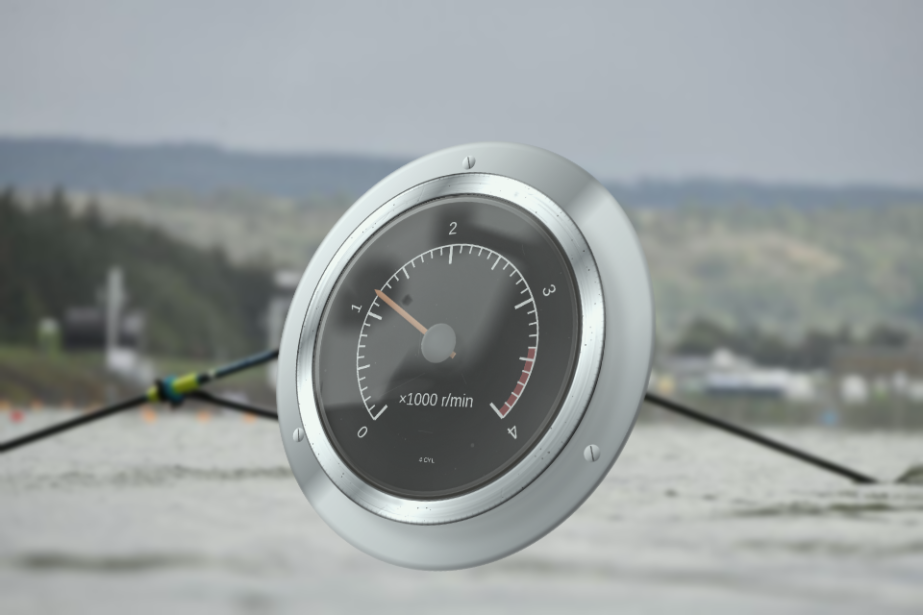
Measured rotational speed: 1200 rpm
